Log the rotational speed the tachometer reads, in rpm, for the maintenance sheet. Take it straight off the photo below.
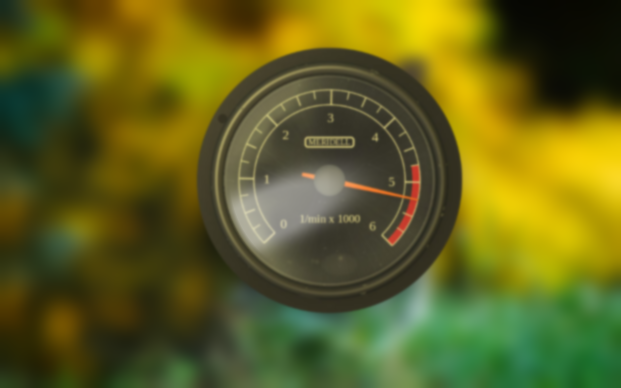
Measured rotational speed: 5250 rpm
